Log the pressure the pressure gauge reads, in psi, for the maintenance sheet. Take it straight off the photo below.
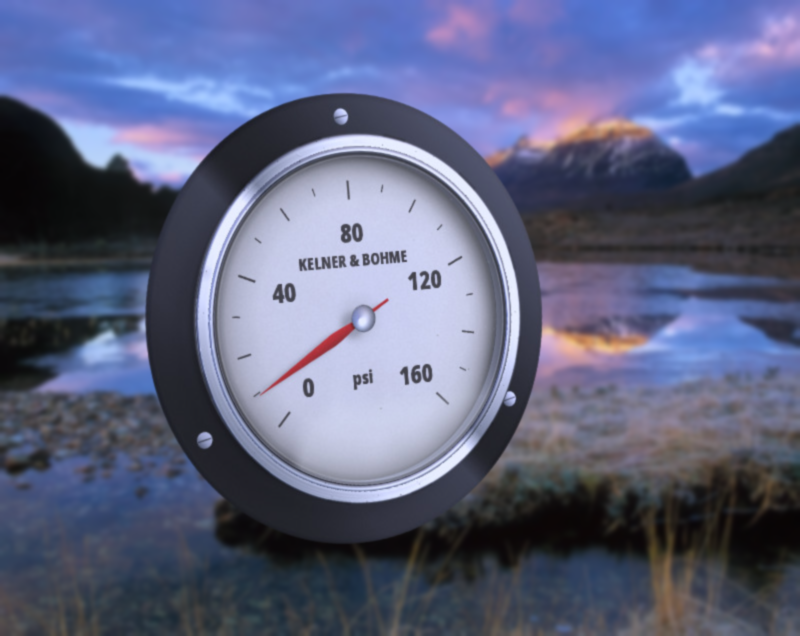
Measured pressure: 10 psi
